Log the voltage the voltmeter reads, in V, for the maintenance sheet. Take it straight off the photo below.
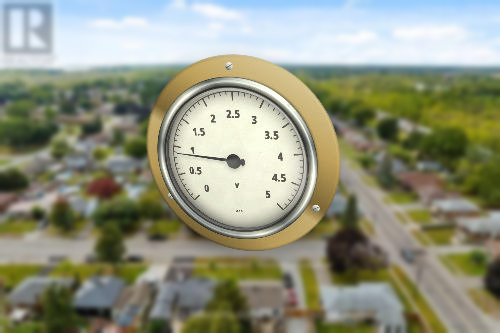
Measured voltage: 0.9 V
